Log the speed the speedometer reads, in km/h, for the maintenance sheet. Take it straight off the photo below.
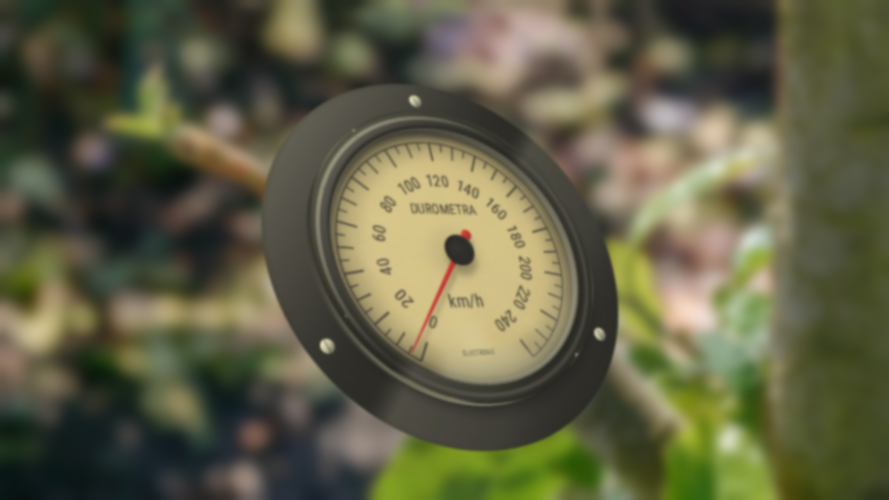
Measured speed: 5 km/h
